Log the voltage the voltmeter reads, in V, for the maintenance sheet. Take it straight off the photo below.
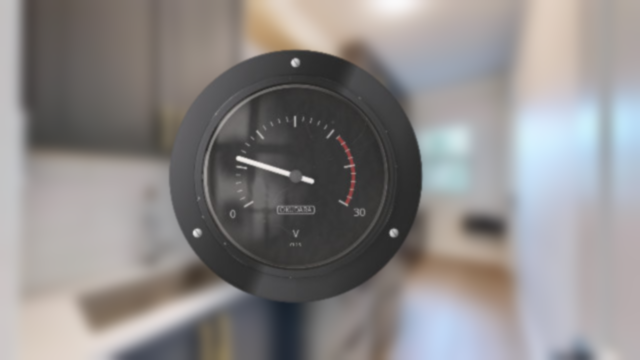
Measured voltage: 6 V
